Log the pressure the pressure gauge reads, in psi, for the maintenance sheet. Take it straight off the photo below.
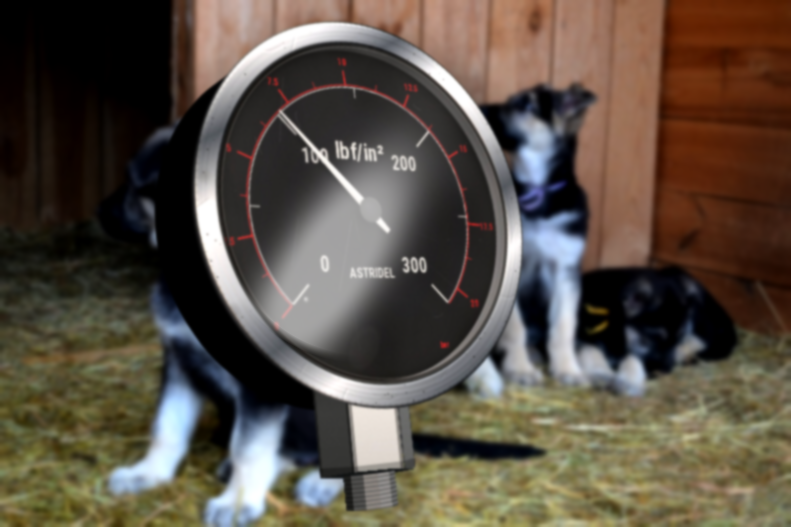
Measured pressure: 100 psi
